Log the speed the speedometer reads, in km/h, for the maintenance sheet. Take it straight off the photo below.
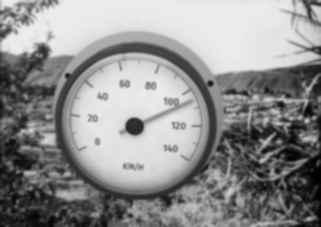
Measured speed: 105 km/h
